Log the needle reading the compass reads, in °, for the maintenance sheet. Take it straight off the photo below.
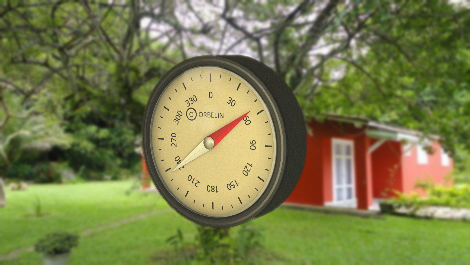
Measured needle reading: 55 °
